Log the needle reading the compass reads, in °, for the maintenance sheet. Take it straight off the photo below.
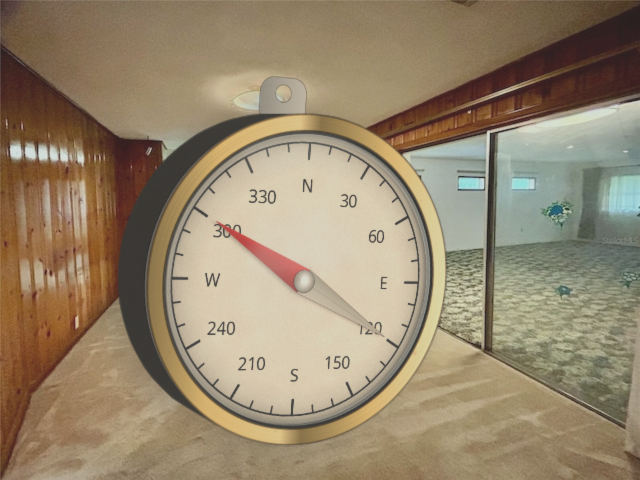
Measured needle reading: 300 °
